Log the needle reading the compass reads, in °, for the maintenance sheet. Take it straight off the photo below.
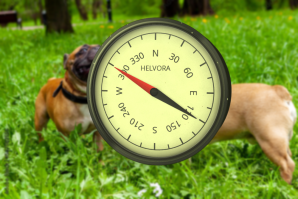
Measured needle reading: 300 °
